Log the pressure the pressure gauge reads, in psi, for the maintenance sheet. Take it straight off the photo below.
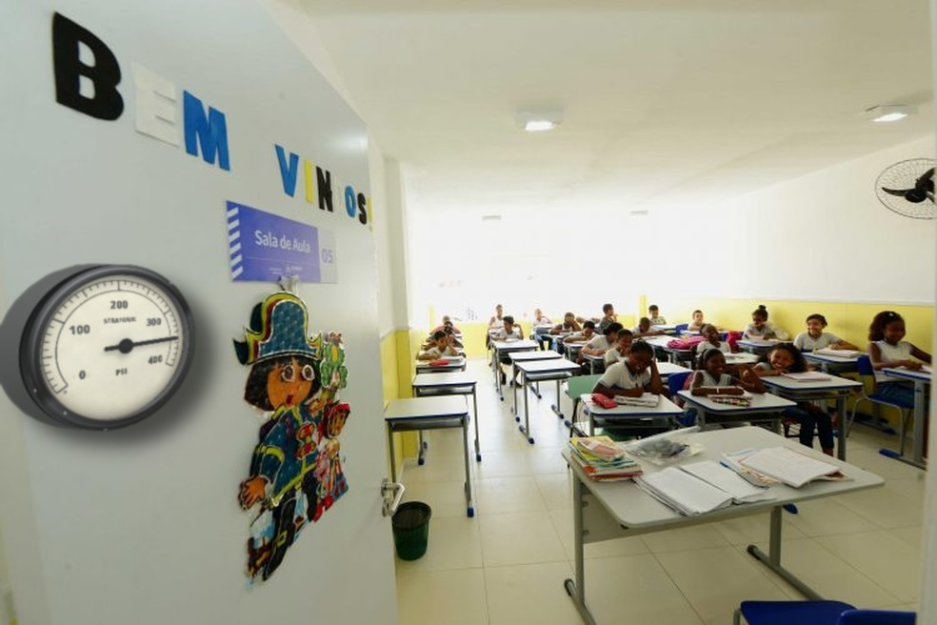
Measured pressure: 350 psi
